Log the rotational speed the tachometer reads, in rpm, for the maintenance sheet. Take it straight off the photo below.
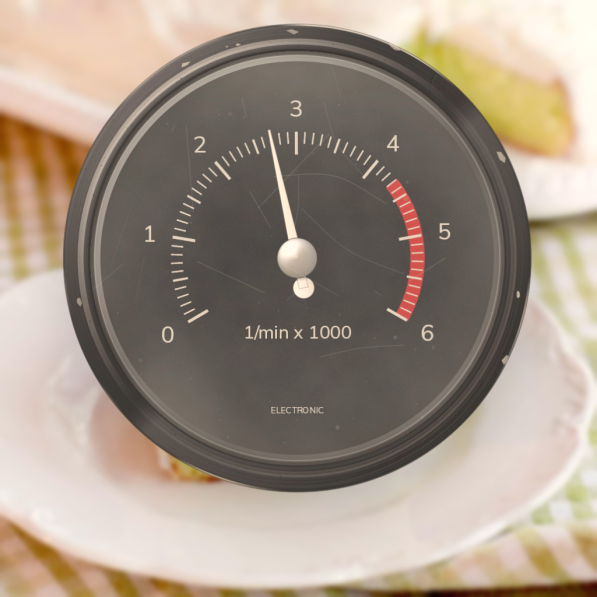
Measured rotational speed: 2700 rpm
